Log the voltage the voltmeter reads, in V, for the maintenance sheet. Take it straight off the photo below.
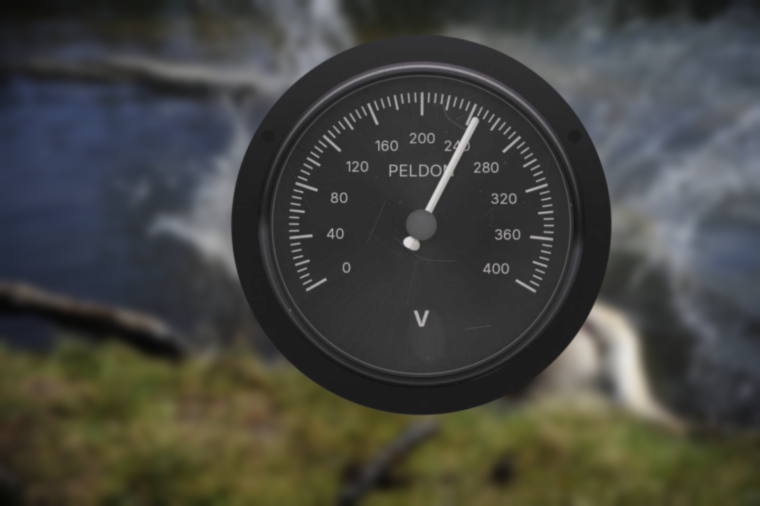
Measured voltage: 245 V
